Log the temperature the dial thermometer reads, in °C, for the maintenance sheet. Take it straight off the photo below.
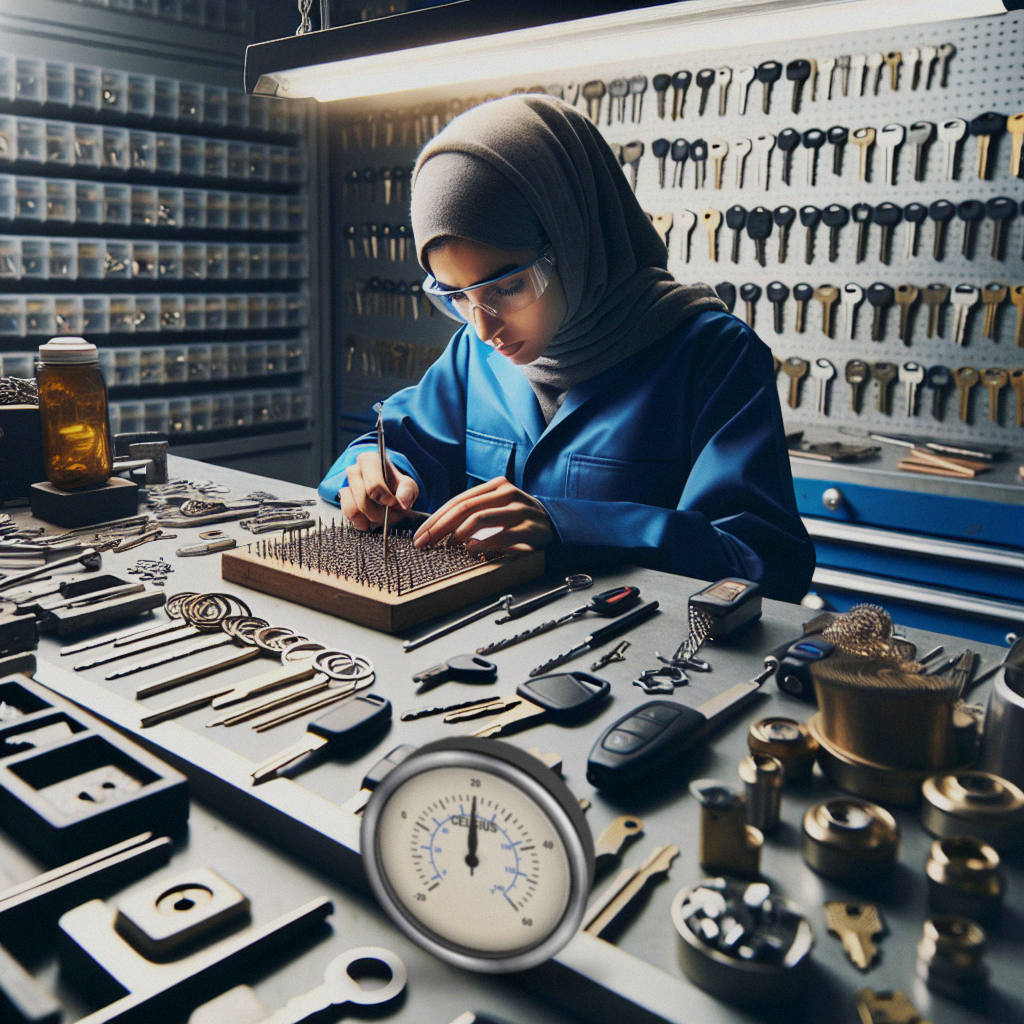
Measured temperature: 20 °C
